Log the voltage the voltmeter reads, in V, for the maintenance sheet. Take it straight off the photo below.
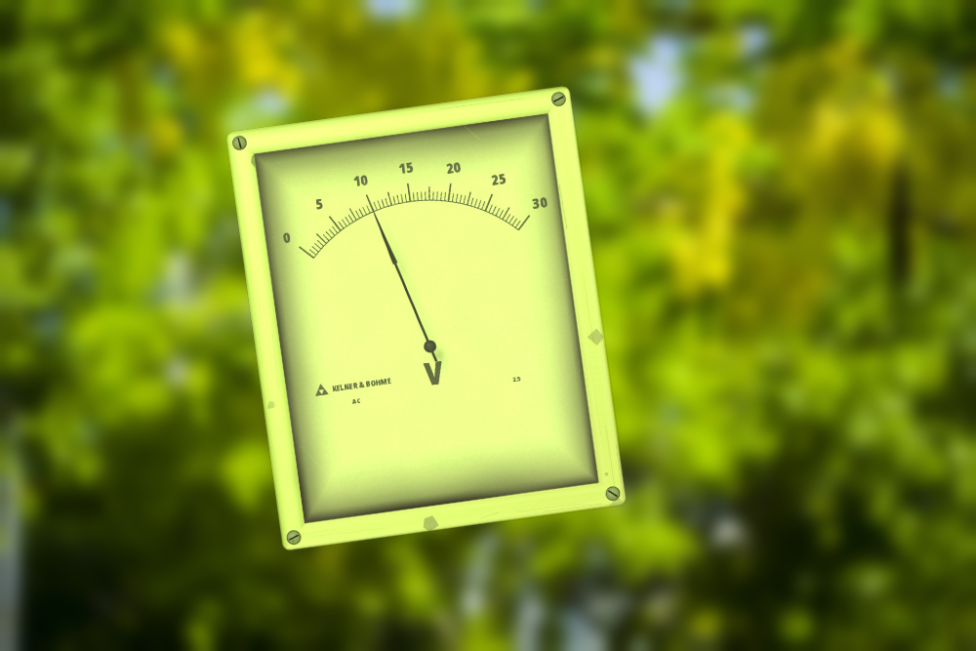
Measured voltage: 10 V
